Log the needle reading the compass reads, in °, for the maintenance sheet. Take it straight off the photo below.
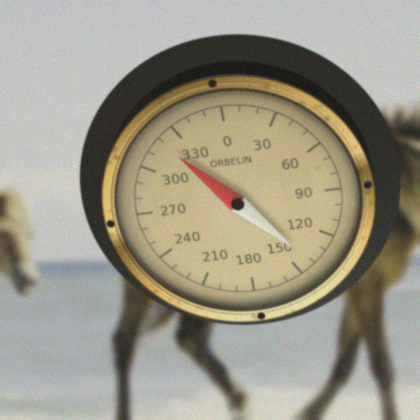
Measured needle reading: 320 °
